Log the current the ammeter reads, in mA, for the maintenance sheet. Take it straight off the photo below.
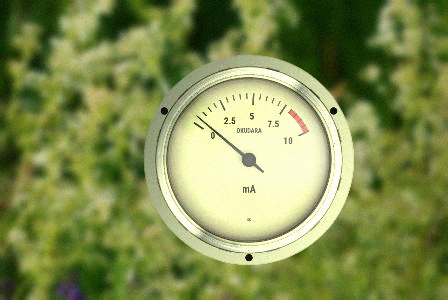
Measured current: 0.5 mA
